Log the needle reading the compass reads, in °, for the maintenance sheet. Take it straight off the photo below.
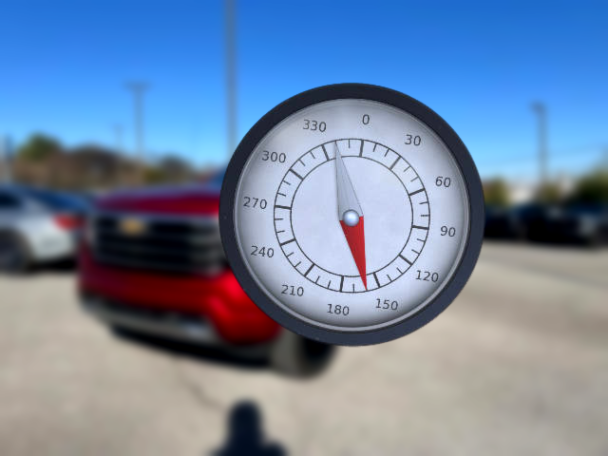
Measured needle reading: 160 °
